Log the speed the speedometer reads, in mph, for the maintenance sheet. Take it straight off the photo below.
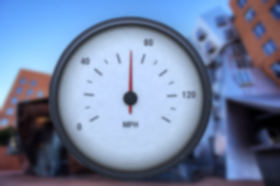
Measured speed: 70 mph
